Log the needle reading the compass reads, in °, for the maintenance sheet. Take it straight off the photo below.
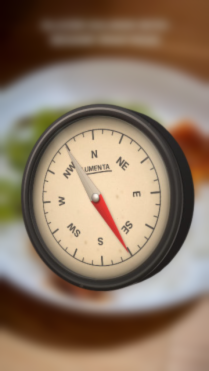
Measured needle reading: 150 °
